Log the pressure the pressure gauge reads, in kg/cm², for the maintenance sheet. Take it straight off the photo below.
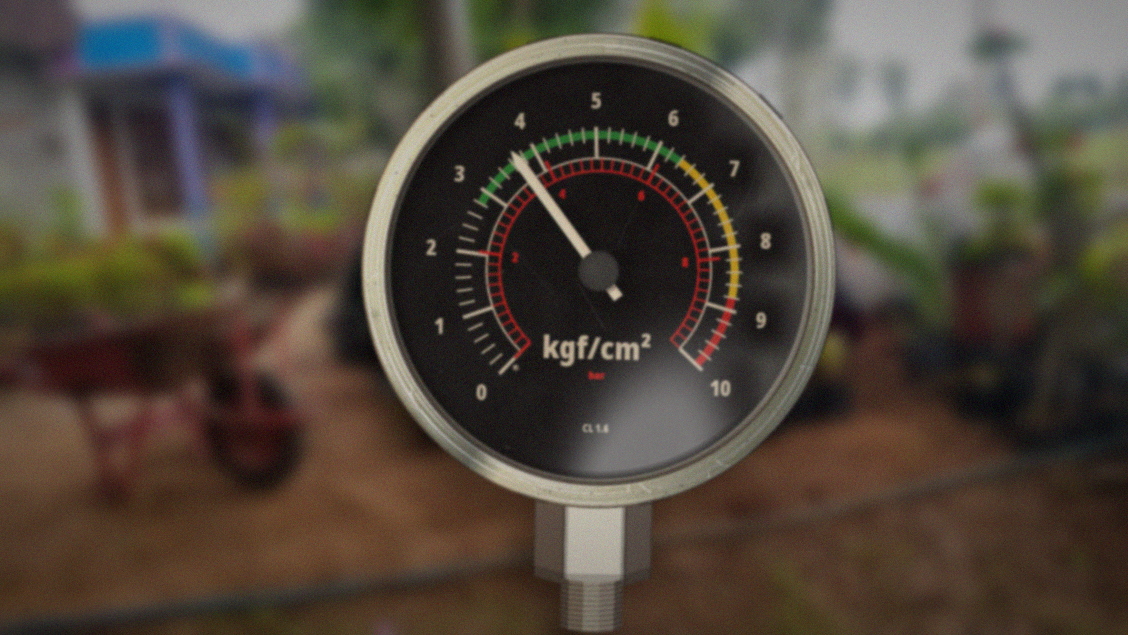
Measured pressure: 3.7 kg/cm²
